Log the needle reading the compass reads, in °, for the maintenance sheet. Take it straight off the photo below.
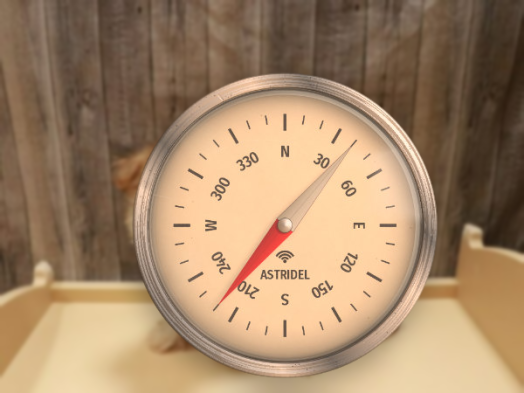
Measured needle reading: 220 °
